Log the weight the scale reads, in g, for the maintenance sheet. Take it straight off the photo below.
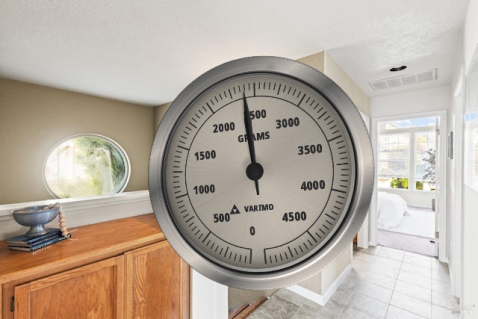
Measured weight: 2400 g
